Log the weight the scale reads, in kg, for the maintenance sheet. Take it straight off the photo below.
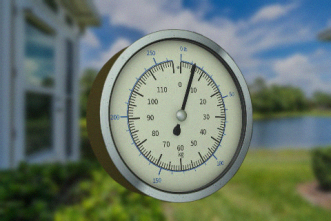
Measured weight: 5 kg
